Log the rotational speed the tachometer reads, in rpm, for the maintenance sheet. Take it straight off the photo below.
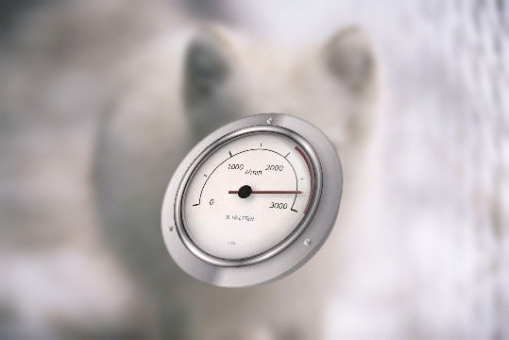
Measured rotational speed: 2750 rpm
